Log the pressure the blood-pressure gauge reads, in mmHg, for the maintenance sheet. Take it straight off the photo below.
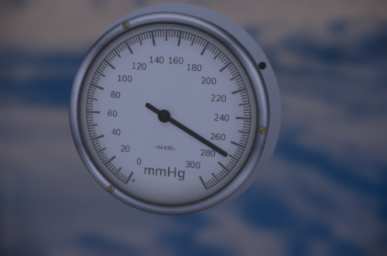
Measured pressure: 270 mmHg
